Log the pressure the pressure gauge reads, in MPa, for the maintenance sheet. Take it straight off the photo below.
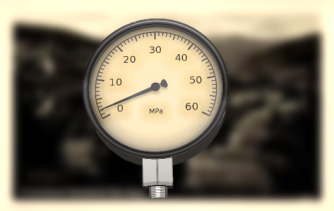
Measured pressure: 2 MPa
